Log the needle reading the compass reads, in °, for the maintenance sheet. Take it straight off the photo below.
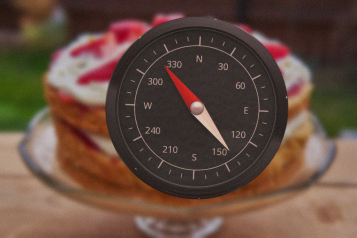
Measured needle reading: 320 °
